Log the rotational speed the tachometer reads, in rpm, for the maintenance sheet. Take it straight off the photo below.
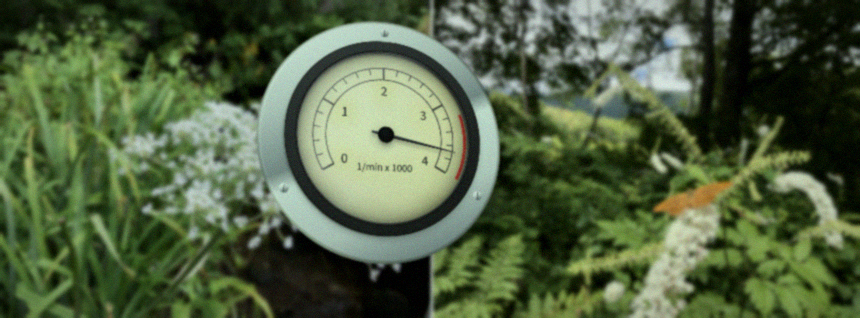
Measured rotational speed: 3700 rpm
